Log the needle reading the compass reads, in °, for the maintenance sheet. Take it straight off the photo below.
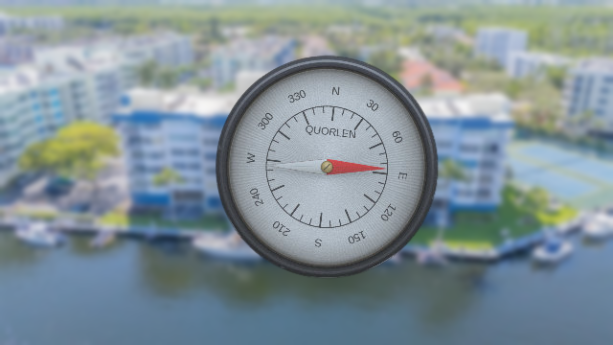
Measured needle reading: 85 °
